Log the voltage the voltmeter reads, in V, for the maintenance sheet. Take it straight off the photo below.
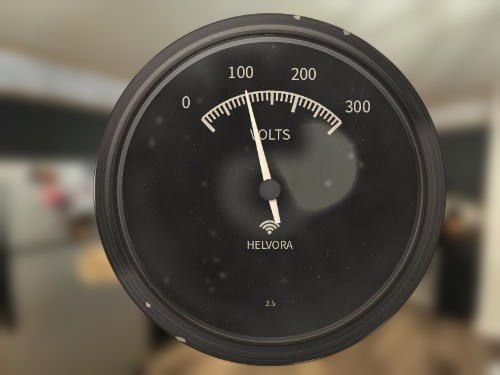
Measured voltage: 100 V
